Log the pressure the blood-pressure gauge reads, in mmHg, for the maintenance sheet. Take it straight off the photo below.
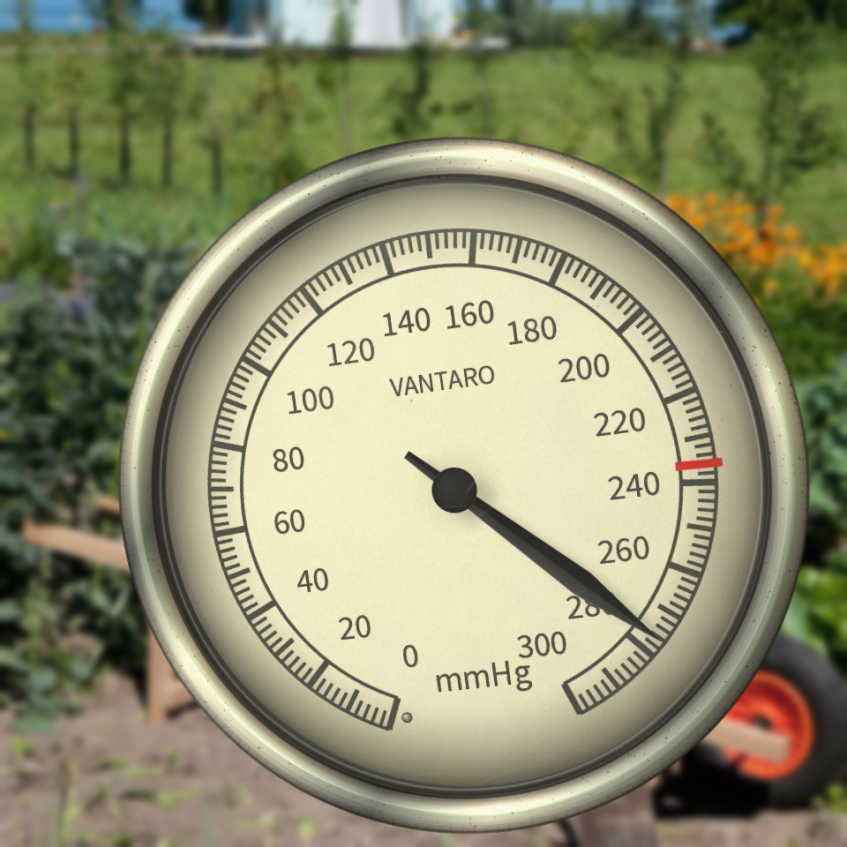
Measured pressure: 276 mmHg
